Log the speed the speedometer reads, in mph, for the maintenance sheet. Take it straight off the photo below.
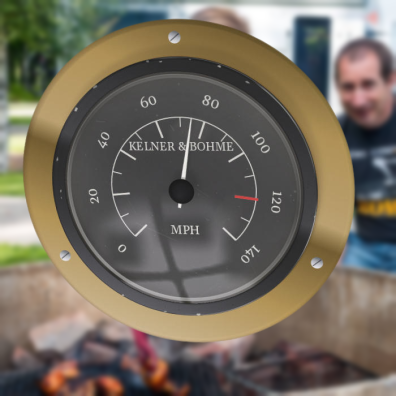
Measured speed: 75 mph
